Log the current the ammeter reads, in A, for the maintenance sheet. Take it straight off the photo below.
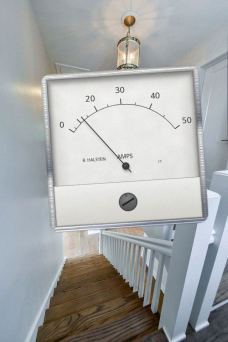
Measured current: 12.5 A
